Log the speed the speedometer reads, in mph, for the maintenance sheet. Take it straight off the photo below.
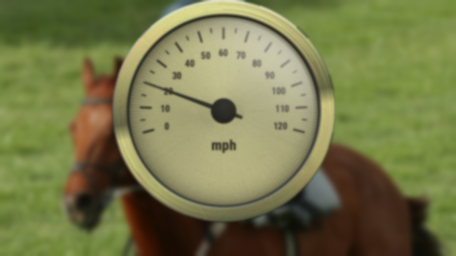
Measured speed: 20 mph
